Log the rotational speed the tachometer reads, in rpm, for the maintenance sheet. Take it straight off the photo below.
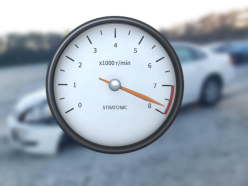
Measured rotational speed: 7750 rpm
